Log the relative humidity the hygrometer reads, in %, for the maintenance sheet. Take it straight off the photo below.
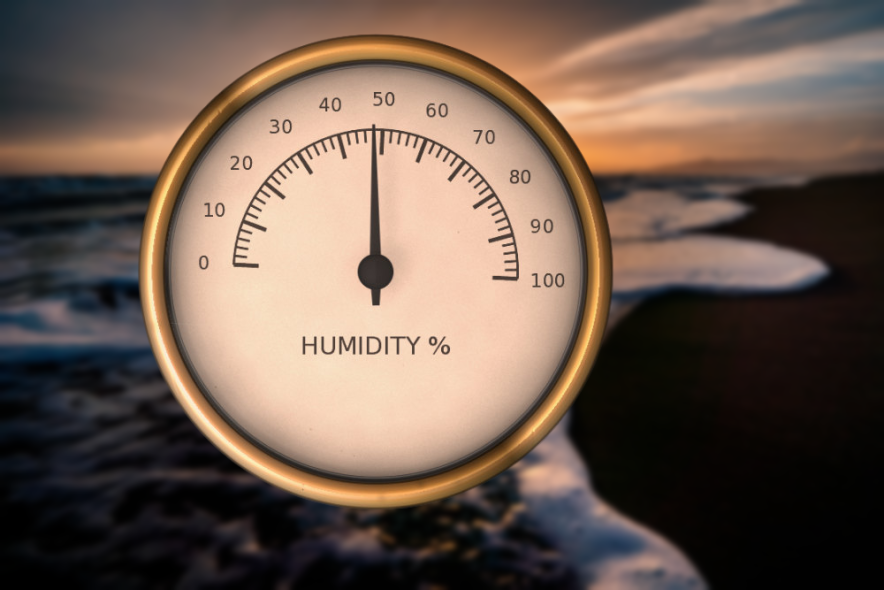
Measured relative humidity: 48 %
